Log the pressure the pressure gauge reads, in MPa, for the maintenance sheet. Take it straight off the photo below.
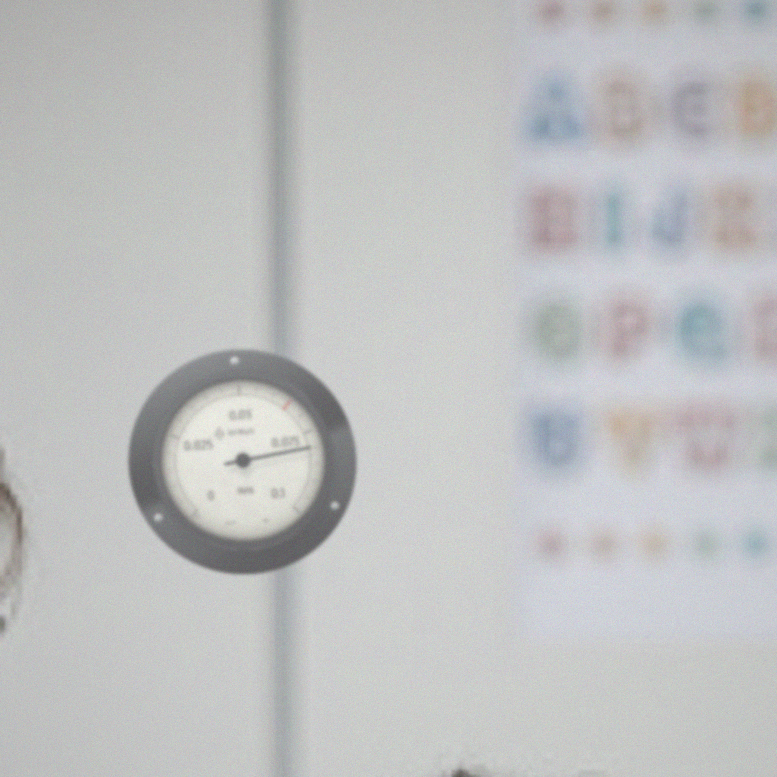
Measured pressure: 0.08 MPa
